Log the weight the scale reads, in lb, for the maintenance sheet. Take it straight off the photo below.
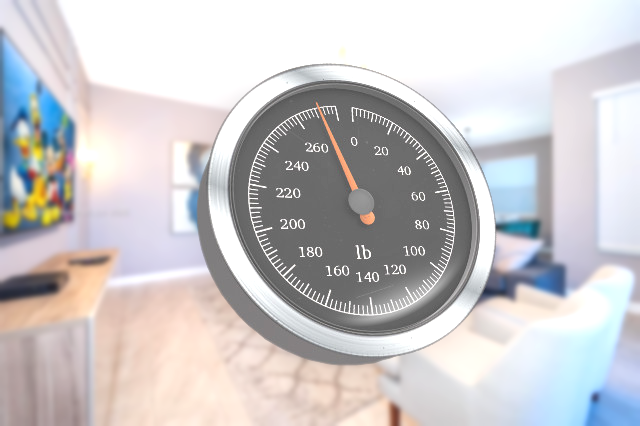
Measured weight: 270 lb
